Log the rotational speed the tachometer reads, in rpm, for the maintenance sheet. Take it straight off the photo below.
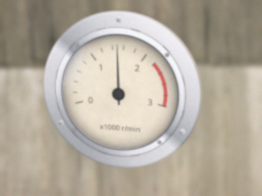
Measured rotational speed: 1500 rpm
